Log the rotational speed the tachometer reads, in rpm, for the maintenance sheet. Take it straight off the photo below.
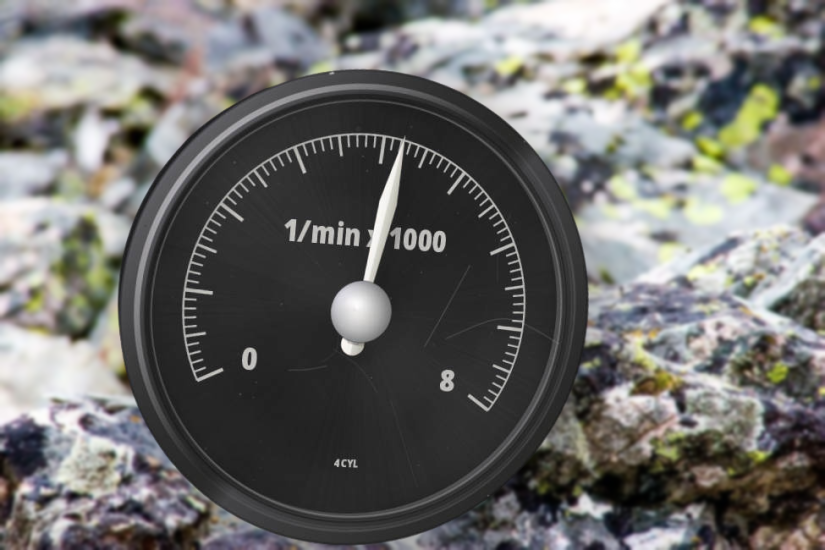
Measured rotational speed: 4200 rpm
